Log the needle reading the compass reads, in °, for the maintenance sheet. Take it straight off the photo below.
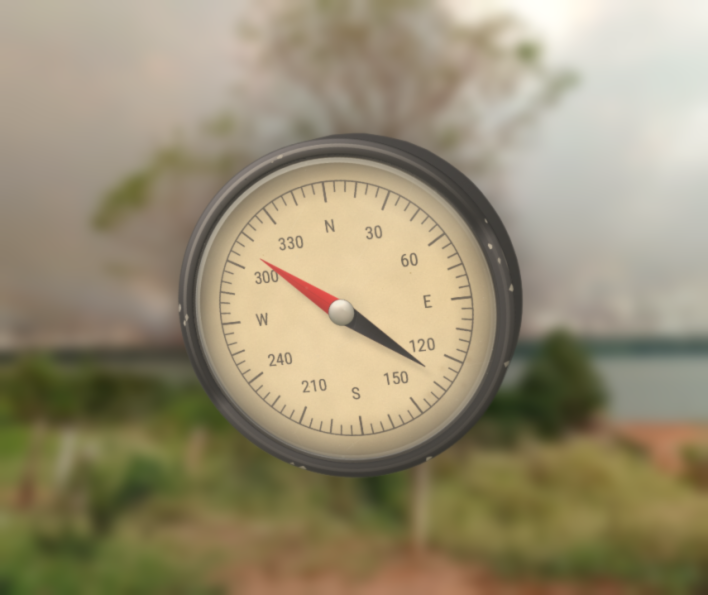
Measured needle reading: 310 °
